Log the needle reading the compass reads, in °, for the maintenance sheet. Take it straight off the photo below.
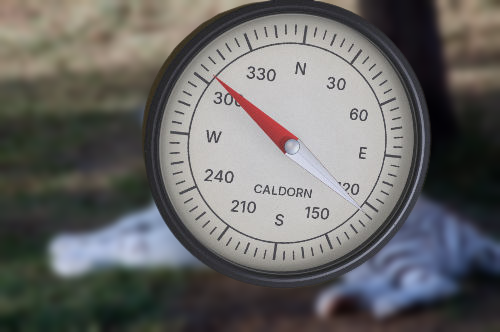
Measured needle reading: 305 °
